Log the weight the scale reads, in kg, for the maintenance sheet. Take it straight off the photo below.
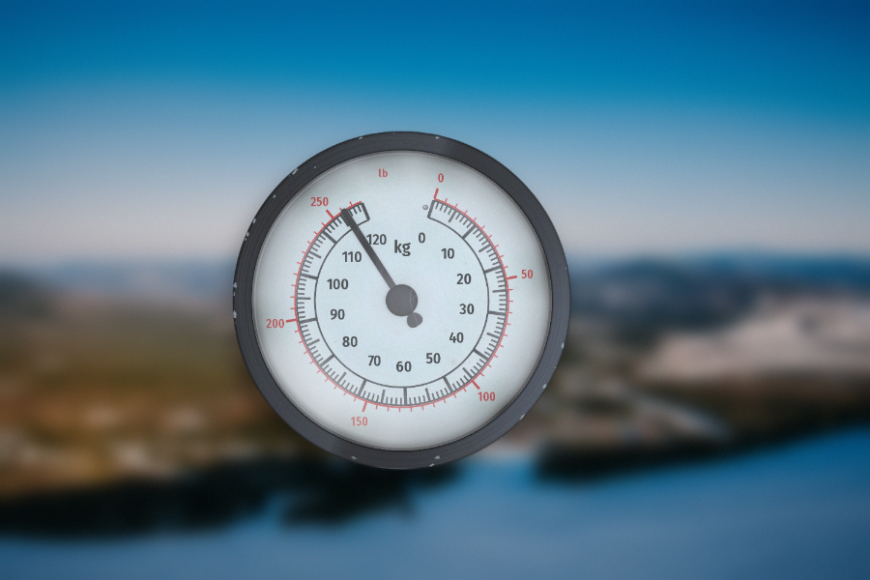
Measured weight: 116 kg
